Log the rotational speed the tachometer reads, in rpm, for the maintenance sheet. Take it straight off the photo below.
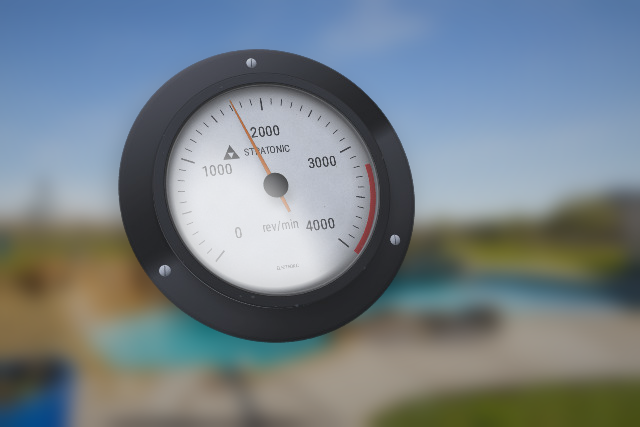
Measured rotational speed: 1700 rpm
